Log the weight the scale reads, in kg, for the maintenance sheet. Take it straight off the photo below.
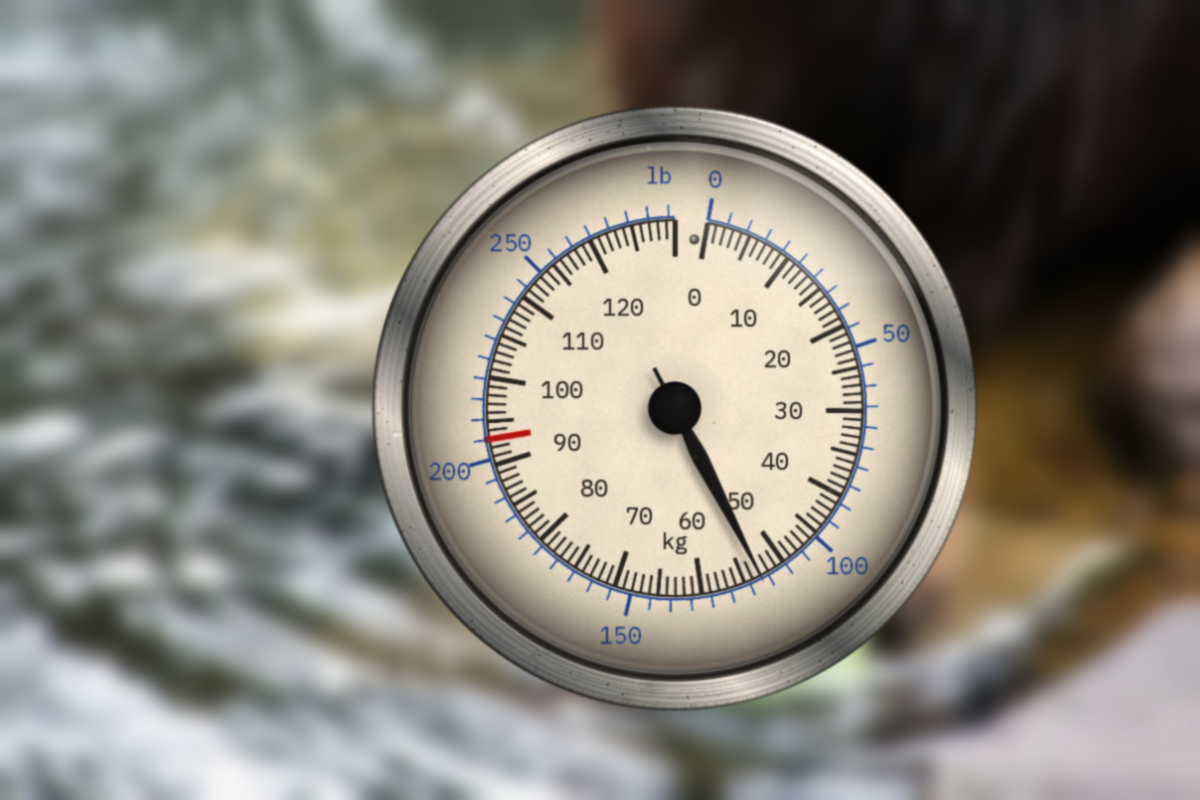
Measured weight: 53 kg
